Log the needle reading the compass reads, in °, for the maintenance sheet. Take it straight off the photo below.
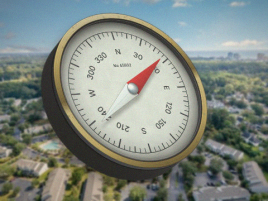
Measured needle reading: 55 °
